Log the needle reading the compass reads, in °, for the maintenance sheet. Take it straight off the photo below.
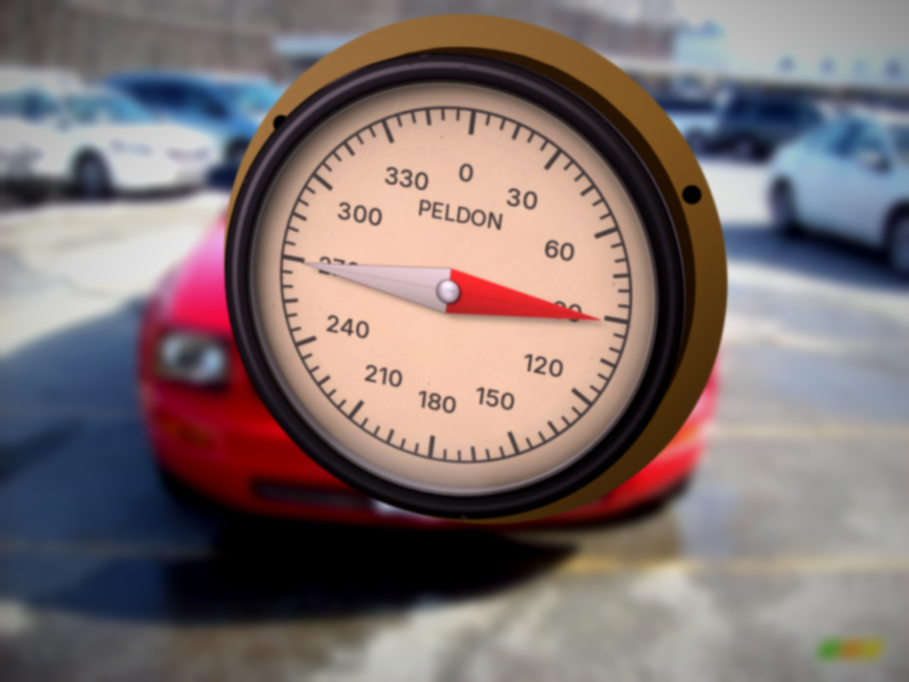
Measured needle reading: 90 °
